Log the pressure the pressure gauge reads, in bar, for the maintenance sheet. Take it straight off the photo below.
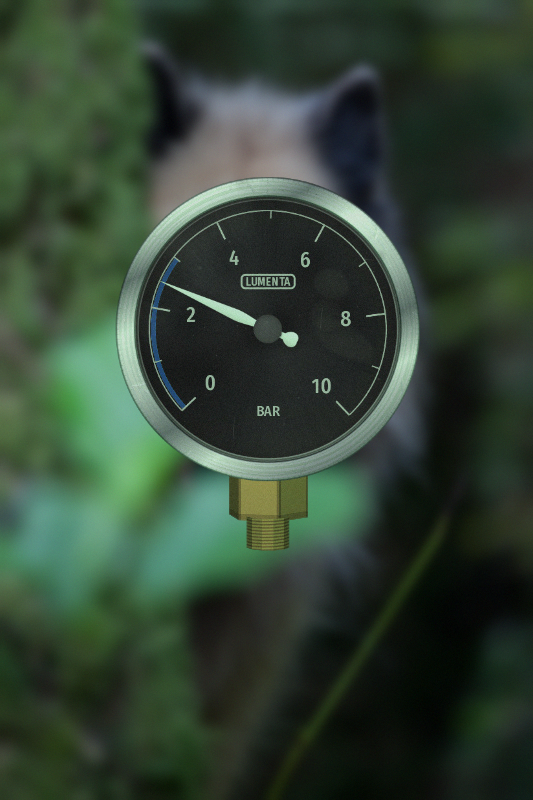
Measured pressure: 2.5 bar
